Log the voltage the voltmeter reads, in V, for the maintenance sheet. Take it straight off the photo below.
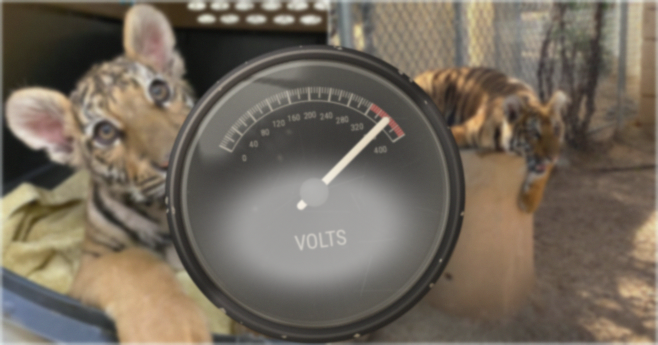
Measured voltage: 360 V
